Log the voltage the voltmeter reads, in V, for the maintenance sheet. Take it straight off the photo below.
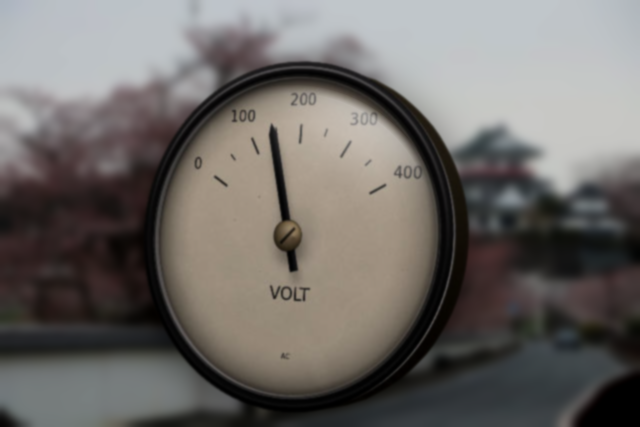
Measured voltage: 150 V
